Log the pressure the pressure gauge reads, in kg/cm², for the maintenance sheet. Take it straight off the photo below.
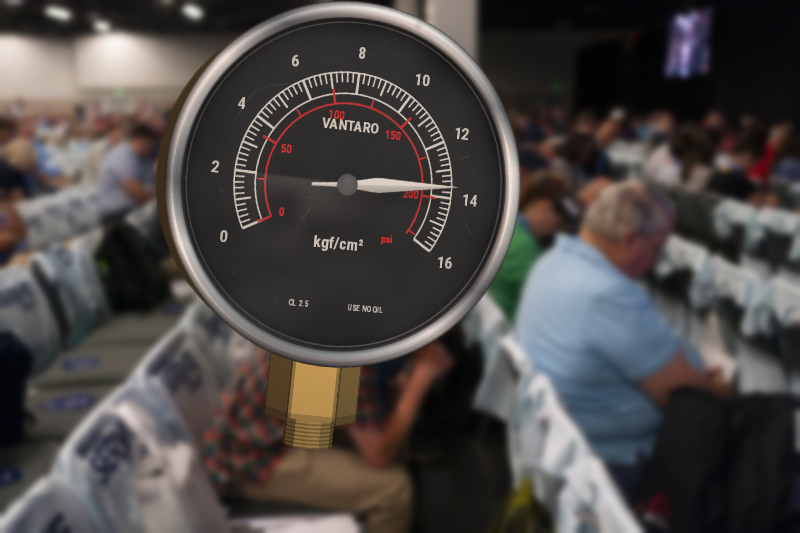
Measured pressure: 13.6 kg/cm²
